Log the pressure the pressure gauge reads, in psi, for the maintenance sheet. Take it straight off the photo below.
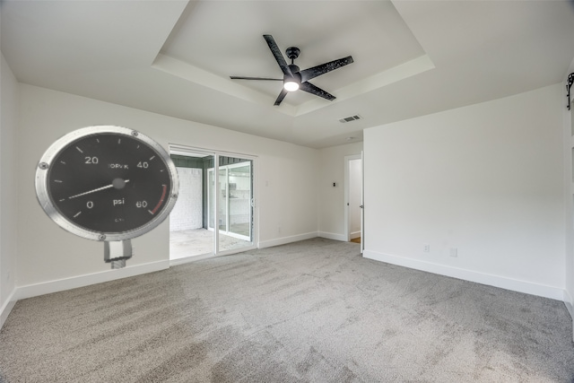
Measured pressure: 5 psi
